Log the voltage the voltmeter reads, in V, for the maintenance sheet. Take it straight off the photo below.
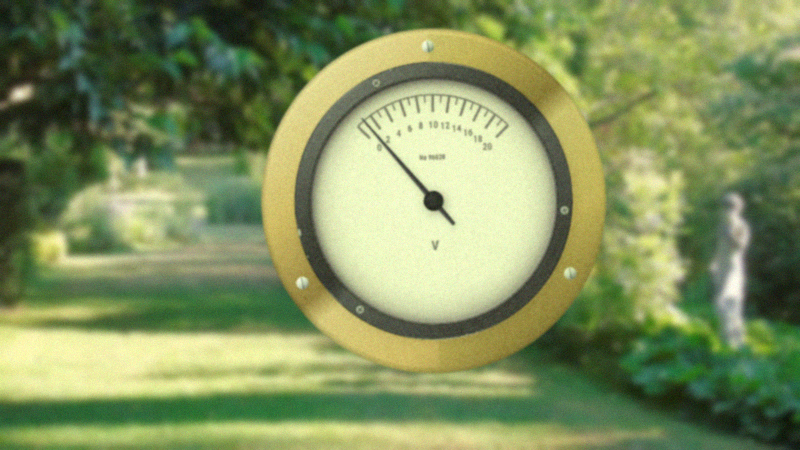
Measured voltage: 1 V
